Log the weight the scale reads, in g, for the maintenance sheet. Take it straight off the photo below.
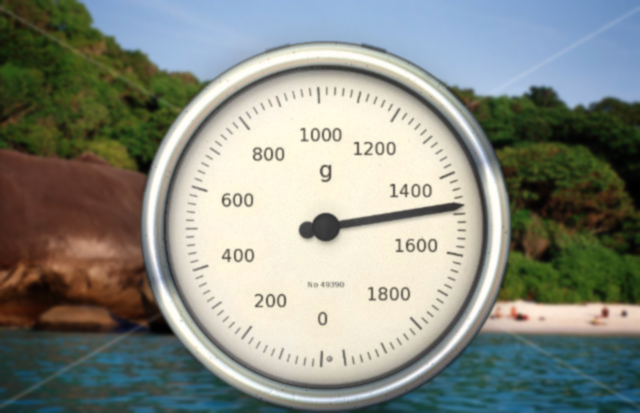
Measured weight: 1480 g
